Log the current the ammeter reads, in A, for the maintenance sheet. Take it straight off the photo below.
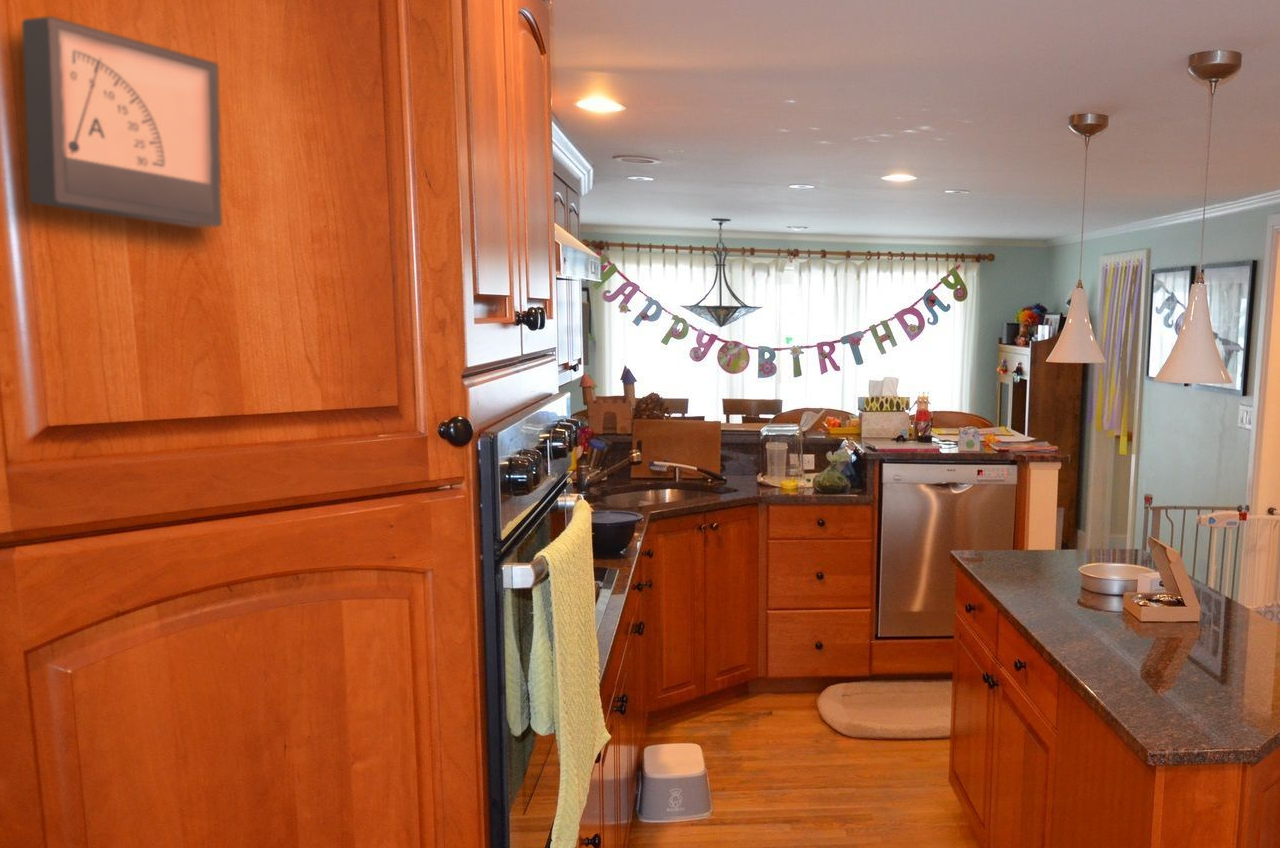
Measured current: 5 A
